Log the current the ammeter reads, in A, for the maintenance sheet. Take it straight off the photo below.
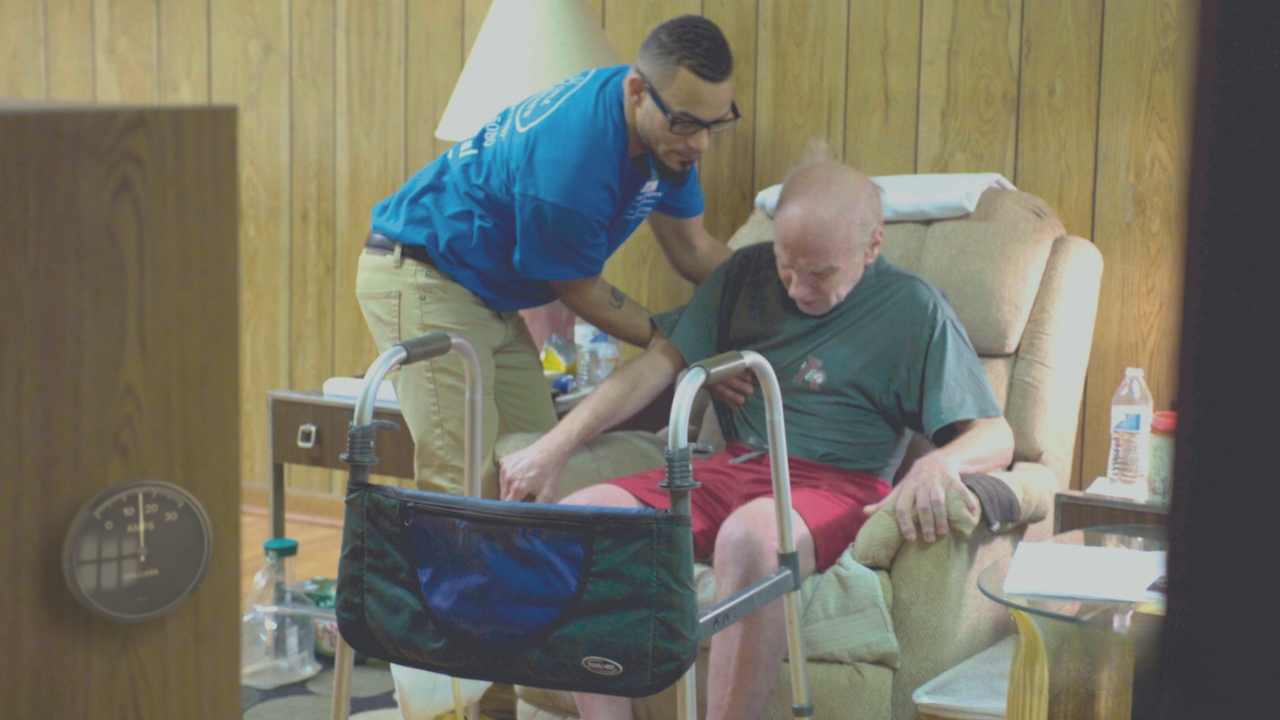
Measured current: 15 A
